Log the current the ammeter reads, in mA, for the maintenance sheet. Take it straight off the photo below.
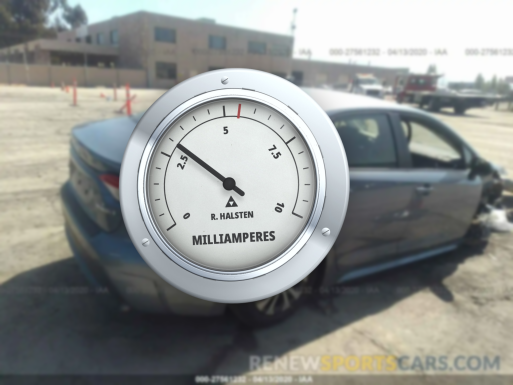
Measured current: 3 mA
